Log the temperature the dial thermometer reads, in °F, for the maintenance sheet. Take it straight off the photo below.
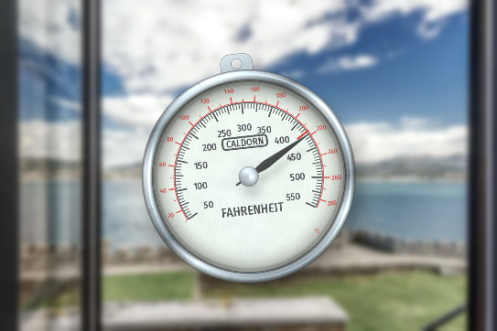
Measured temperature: 425 °F
